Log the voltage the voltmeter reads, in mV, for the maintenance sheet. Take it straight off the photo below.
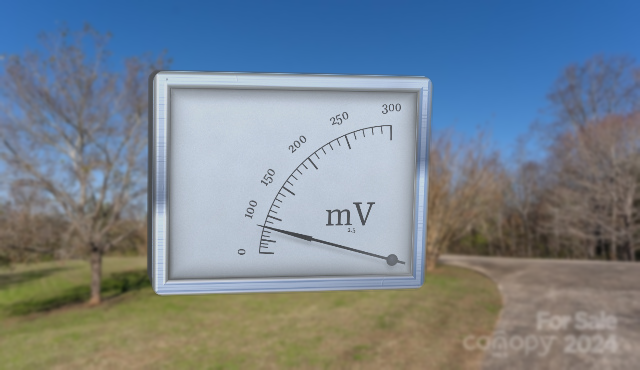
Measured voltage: 80 mV
